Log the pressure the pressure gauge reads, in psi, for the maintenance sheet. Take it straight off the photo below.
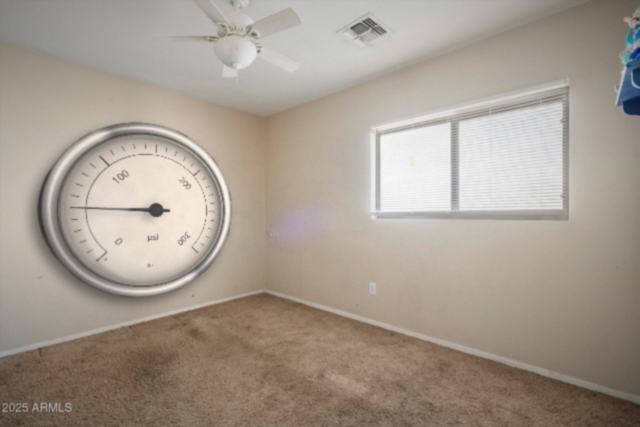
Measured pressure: 50 psi
